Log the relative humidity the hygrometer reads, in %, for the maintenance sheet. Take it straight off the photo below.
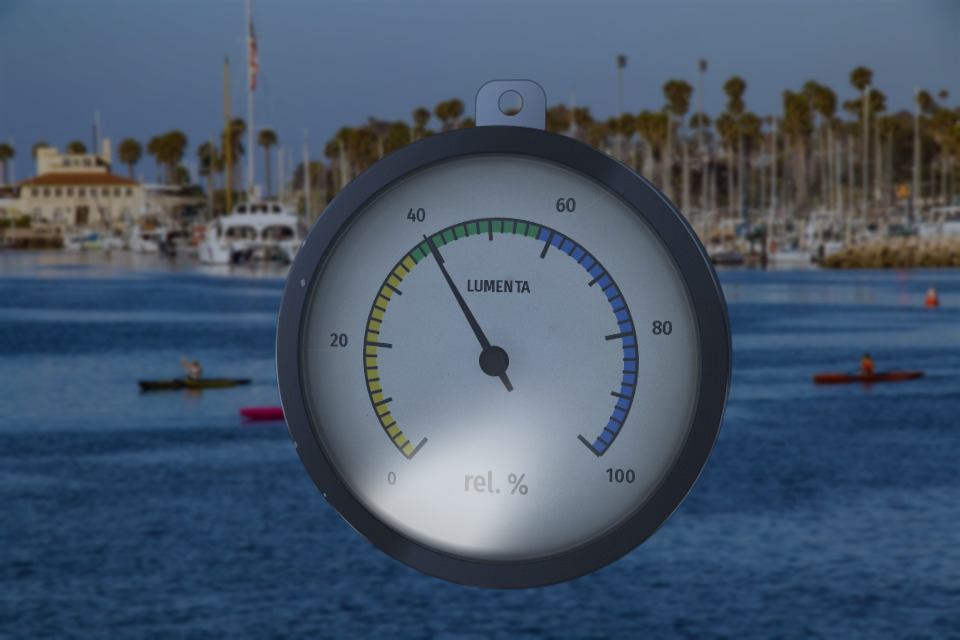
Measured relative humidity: 40 %
